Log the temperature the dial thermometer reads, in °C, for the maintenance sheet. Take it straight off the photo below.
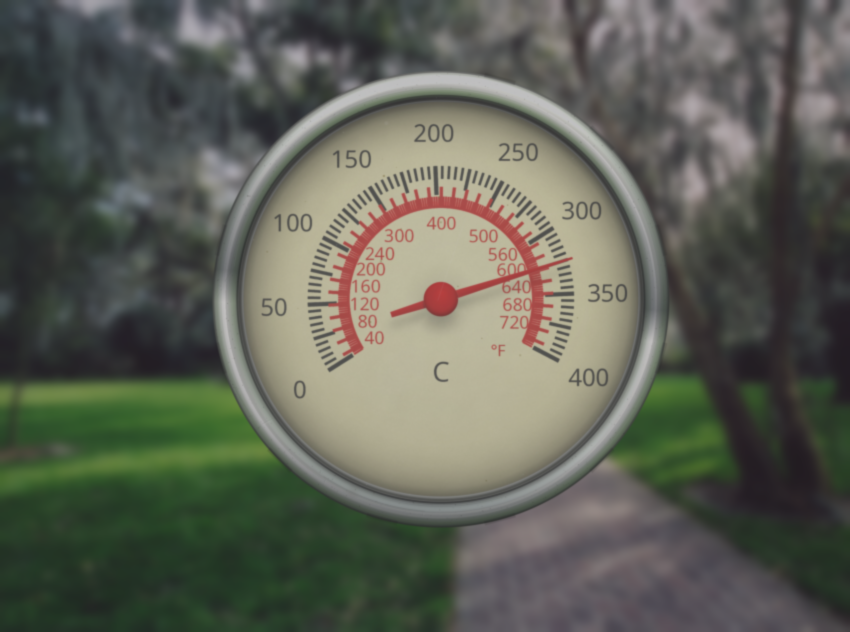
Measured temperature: 325 °C
